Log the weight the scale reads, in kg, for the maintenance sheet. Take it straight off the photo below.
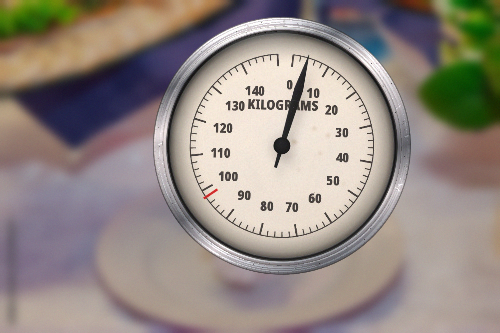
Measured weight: 4 kg
